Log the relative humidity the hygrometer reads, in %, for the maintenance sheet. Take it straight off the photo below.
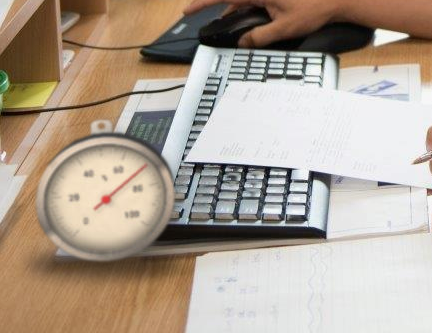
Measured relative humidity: 70 %
